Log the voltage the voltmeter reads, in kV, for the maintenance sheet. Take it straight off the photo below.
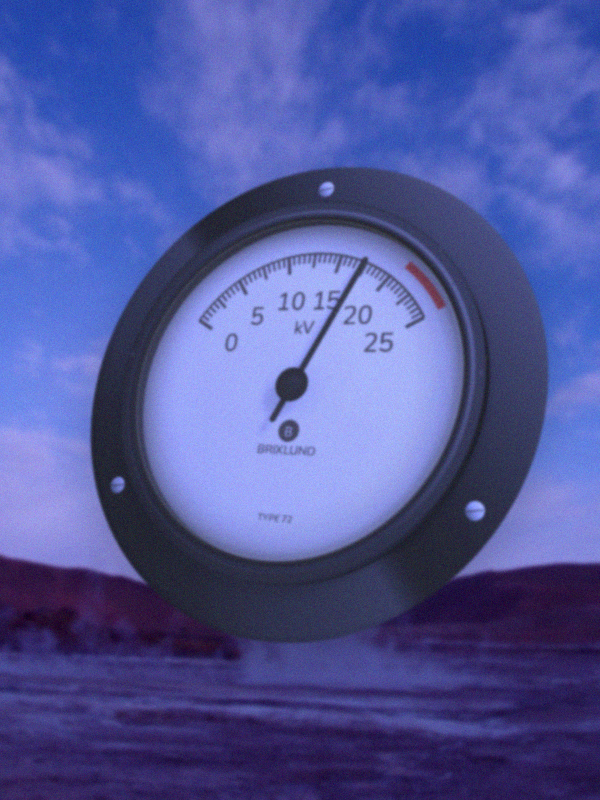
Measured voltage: 17.5 kV
